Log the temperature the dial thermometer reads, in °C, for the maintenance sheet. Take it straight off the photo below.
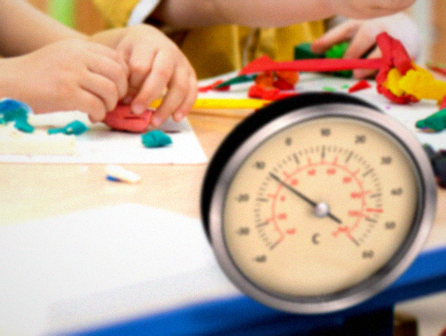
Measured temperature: -10 °C
